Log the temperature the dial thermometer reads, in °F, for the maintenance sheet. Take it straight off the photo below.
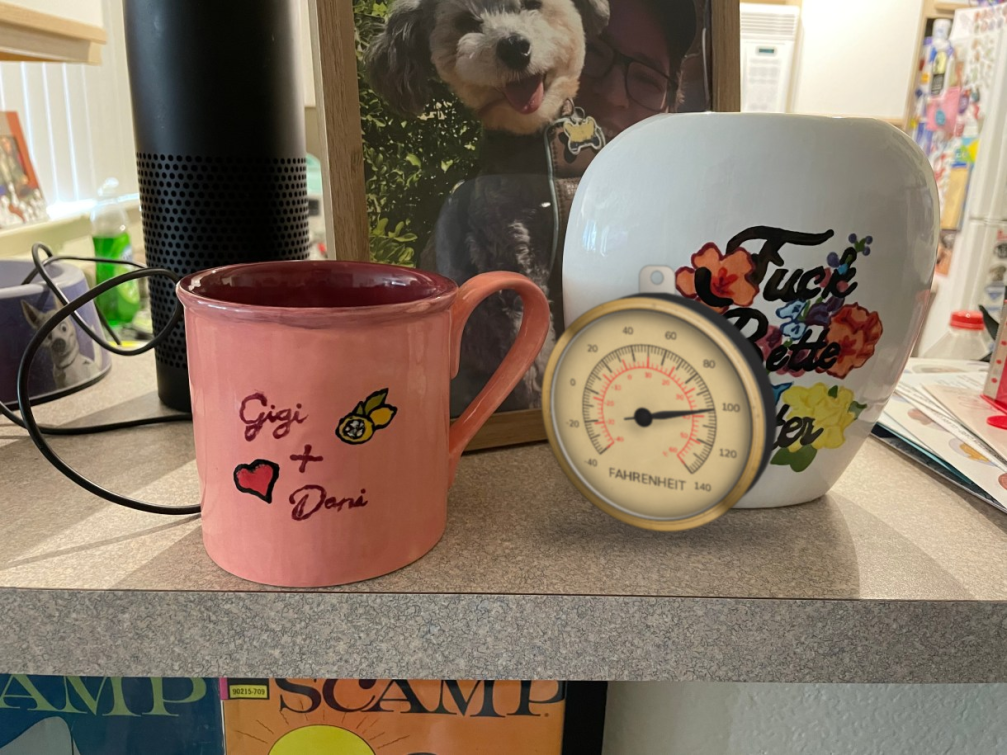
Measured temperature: 100 °F
